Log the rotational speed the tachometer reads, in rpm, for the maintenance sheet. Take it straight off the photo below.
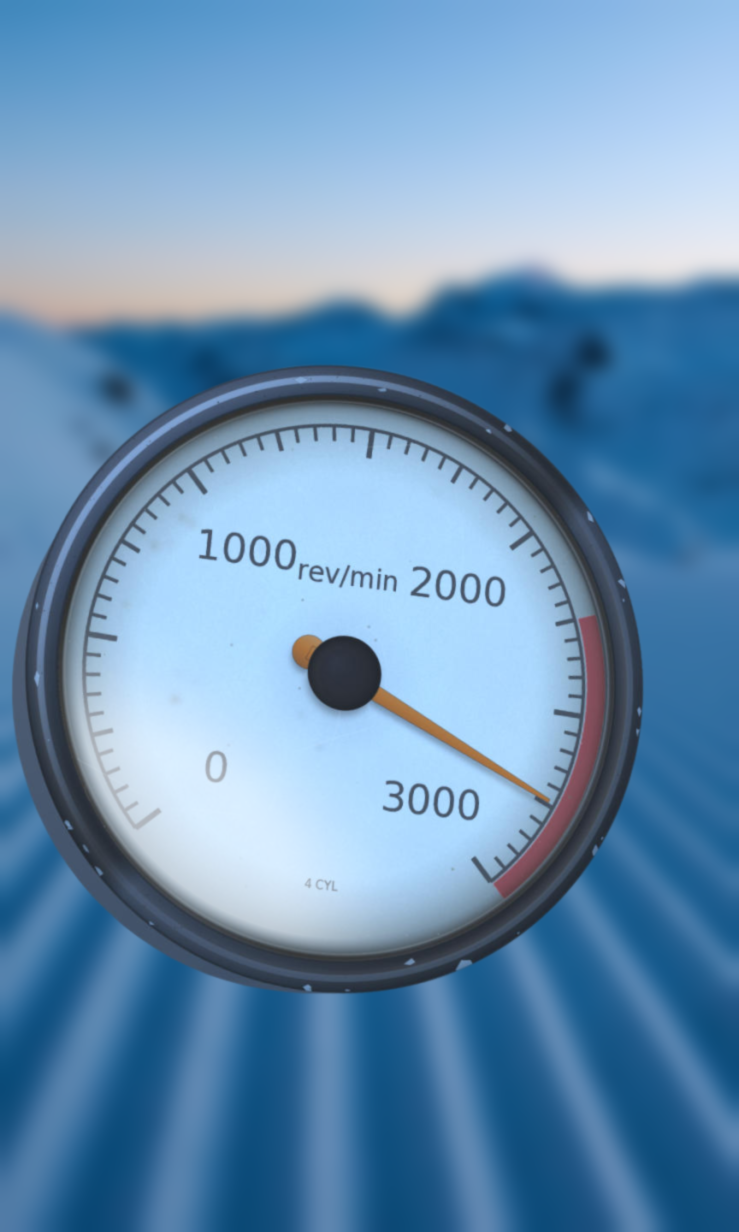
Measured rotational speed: 2750 rpm
